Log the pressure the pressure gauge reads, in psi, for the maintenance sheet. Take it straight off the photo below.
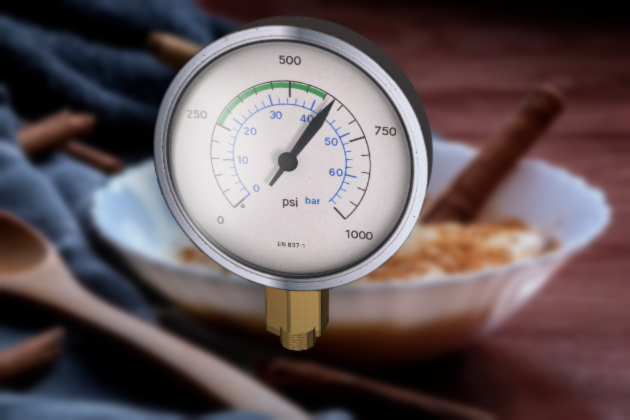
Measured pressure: 625 psi
